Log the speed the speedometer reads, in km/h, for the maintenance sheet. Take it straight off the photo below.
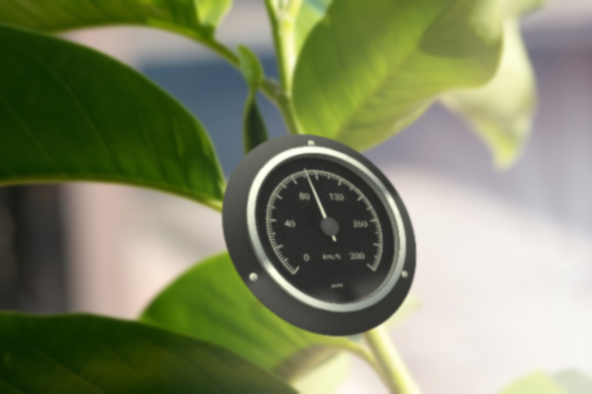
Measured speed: 90 km/h
